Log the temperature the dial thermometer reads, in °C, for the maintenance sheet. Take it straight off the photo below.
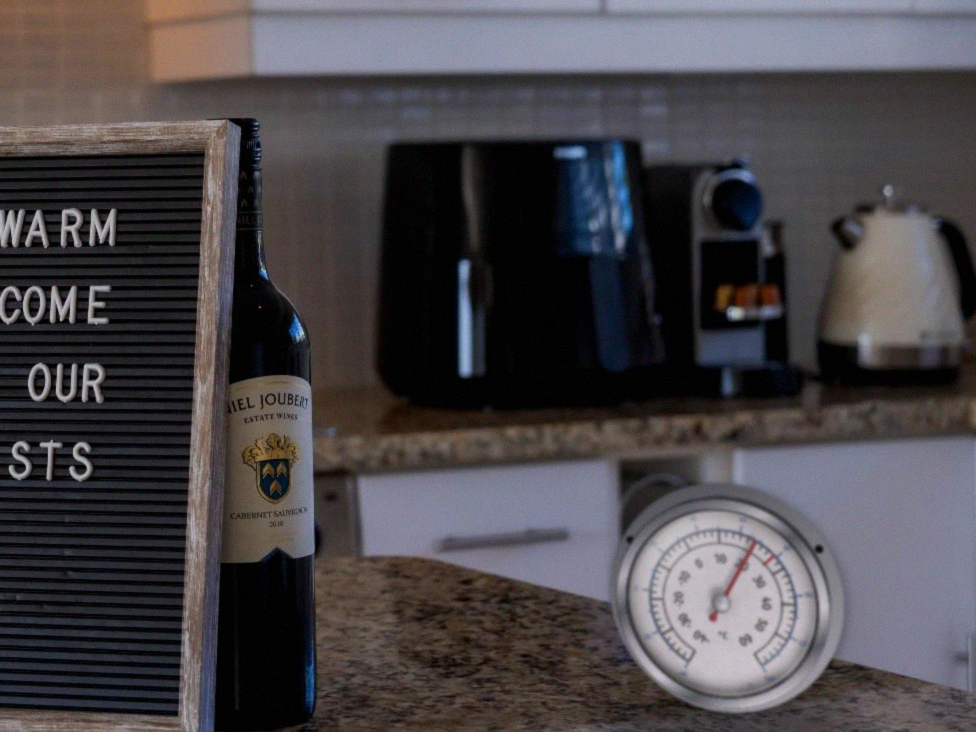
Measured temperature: 20 °C
